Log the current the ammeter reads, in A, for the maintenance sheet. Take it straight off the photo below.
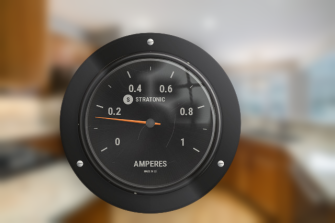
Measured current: 0.15 A
